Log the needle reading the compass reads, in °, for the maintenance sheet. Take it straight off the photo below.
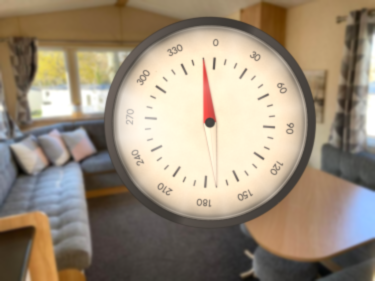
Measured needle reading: 350 °
